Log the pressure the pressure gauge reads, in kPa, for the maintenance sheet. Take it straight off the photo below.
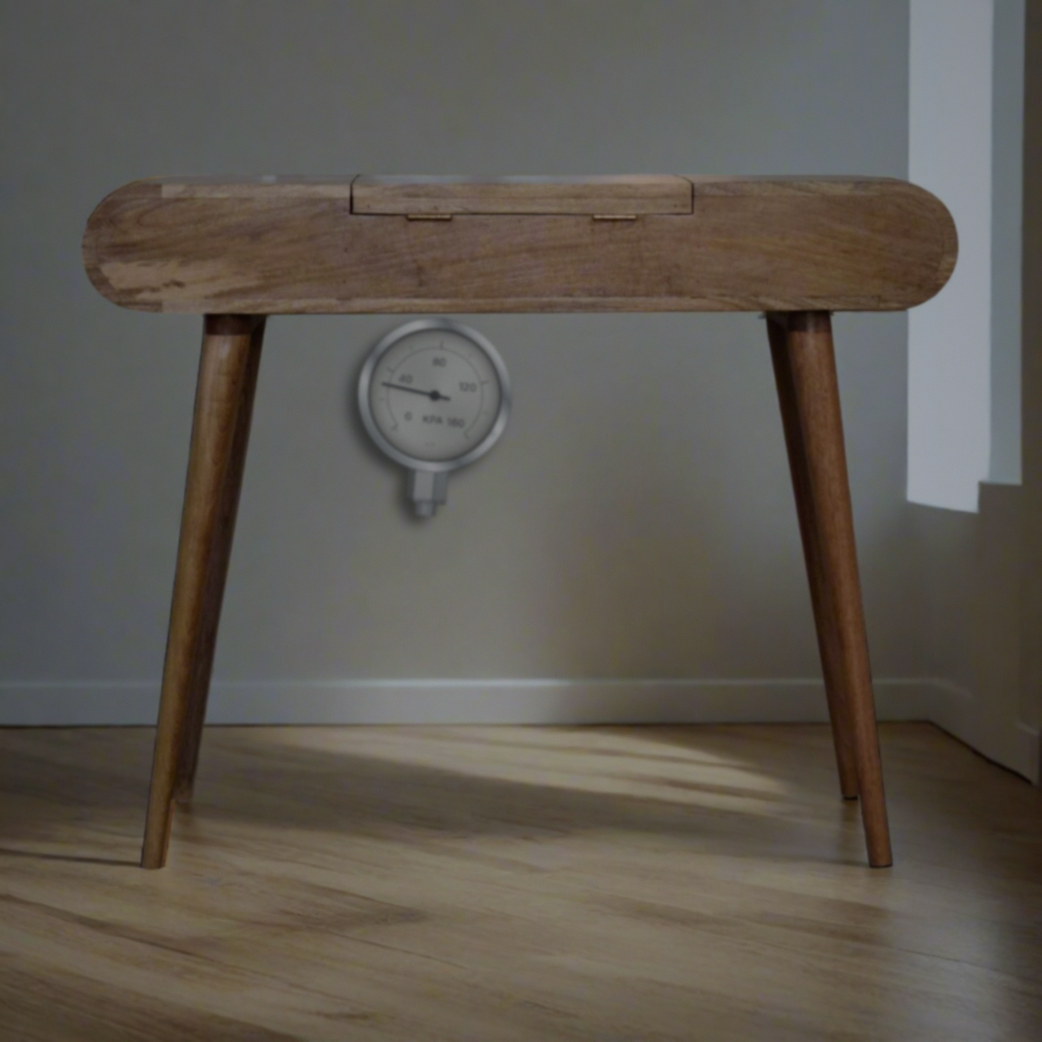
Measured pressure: 30 kPa
